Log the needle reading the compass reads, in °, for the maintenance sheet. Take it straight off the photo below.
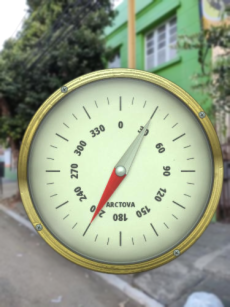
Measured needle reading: 210 °
